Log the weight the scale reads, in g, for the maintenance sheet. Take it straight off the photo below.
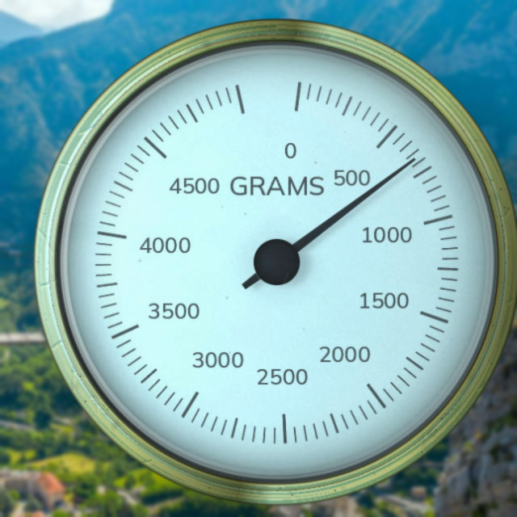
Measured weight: 675 g
